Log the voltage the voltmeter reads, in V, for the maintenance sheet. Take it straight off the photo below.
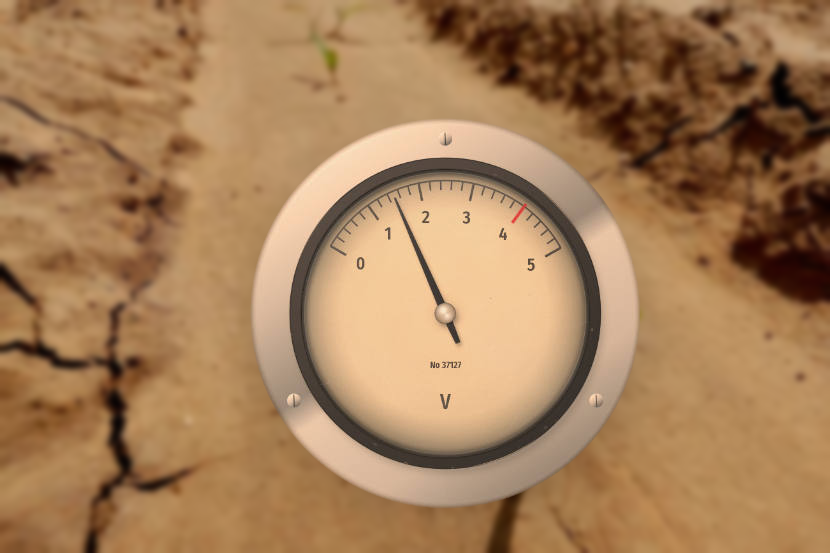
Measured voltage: 1.5 V
